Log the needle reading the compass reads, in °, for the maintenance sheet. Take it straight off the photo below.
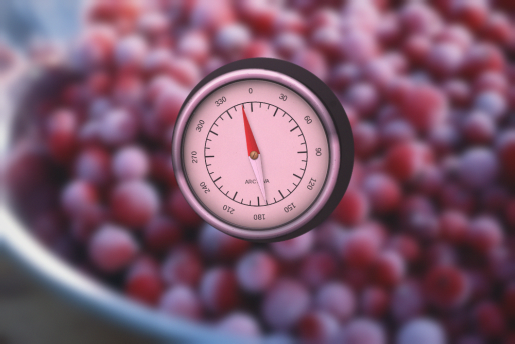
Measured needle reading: 350 °
